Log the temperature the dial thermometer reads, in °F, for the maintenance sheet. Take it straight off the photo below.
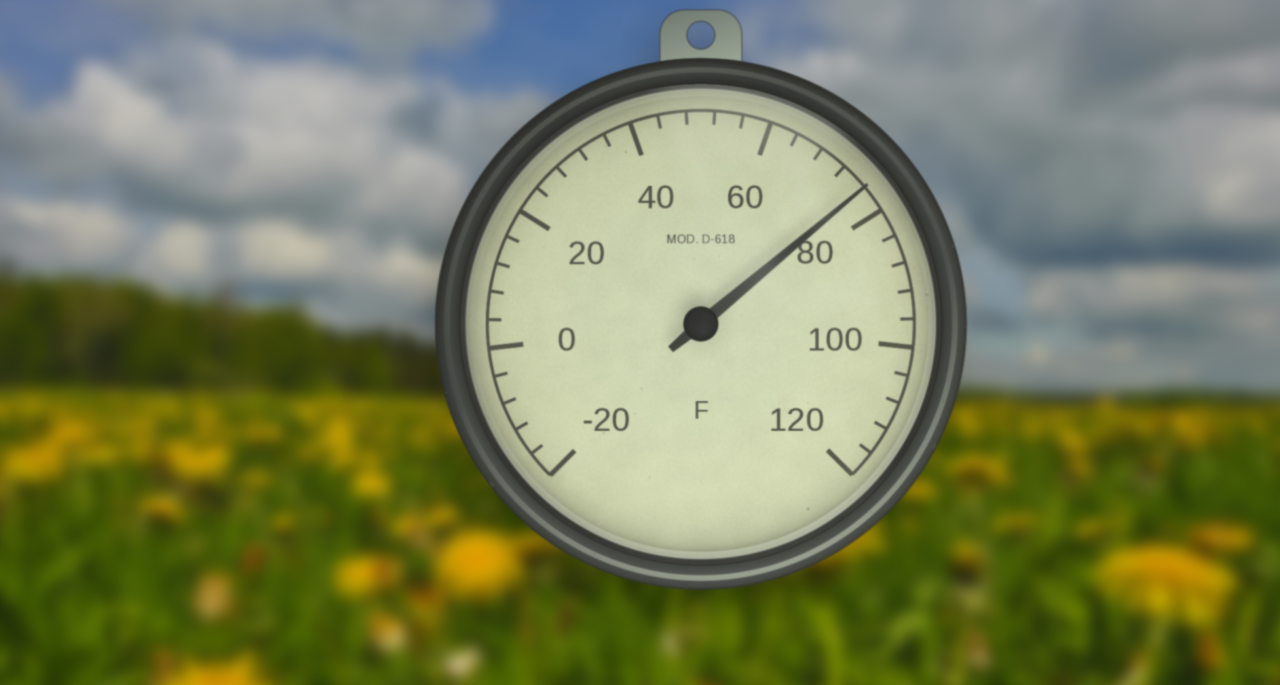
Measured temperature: 76 °F
